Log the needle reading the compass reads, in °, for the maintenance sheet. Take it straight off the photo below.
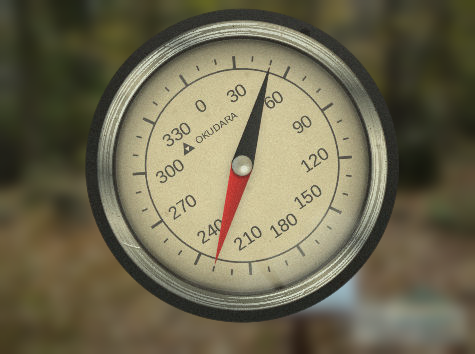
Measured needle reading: 230 °
